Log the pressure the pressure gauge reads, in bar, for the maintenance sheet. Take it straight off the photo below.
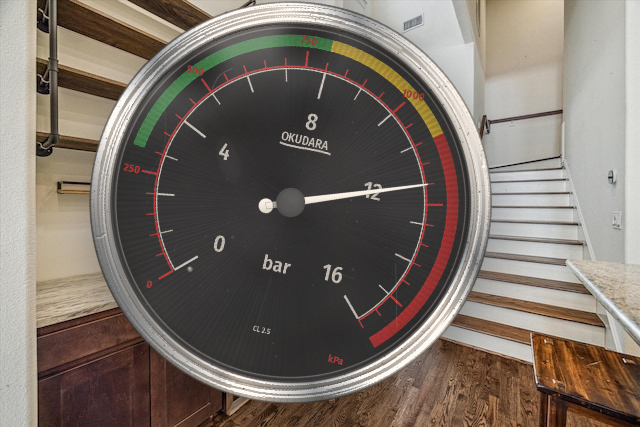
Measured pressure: 12 bar
